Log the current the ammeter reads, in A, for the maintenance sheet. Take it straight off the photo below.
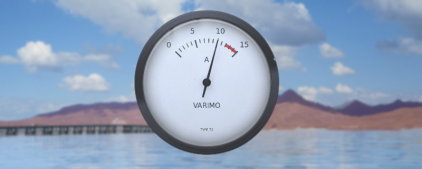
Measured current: 10 A
